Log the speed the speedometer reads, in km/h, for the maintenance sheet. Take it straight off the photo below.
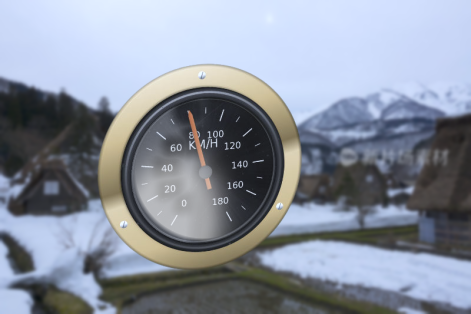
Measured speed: 80 km/h
